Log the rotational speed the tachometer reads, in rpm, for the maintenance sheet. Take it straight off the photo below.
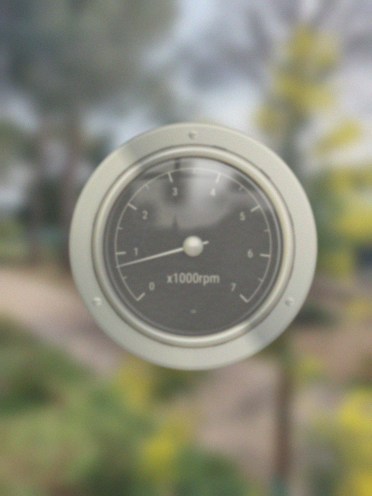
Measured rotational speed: 750 rpm
